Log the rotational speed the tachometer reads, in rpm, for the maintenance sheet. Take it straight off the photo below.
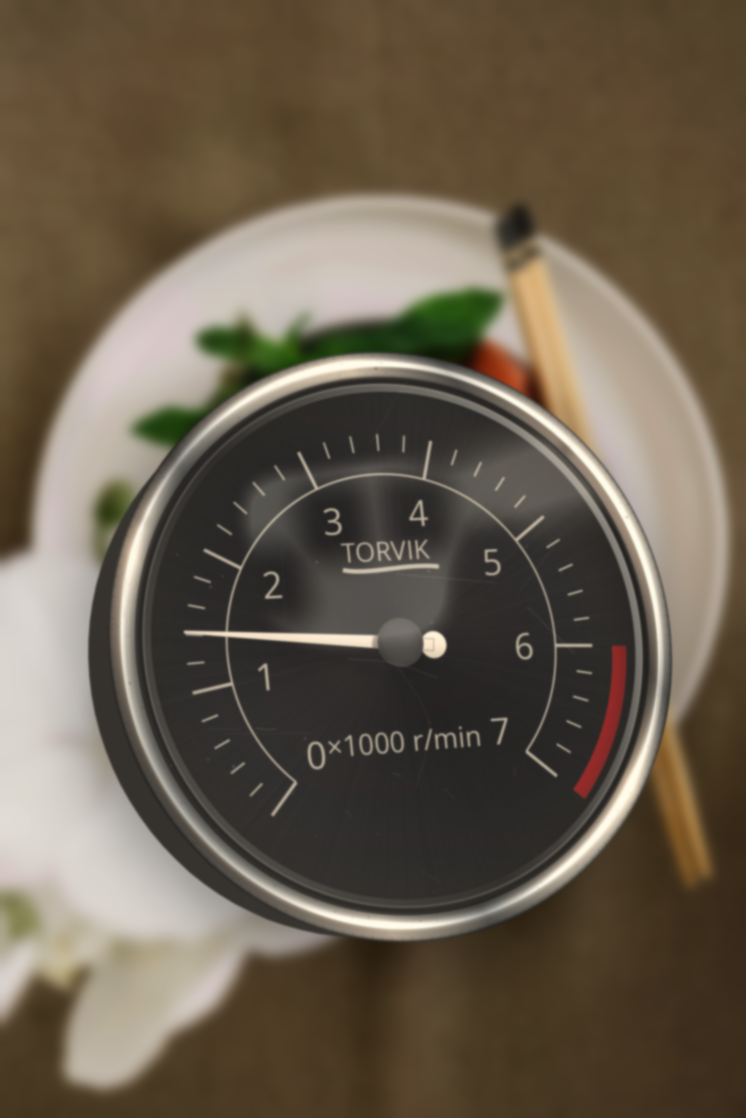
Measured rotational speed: 1400 rpm
